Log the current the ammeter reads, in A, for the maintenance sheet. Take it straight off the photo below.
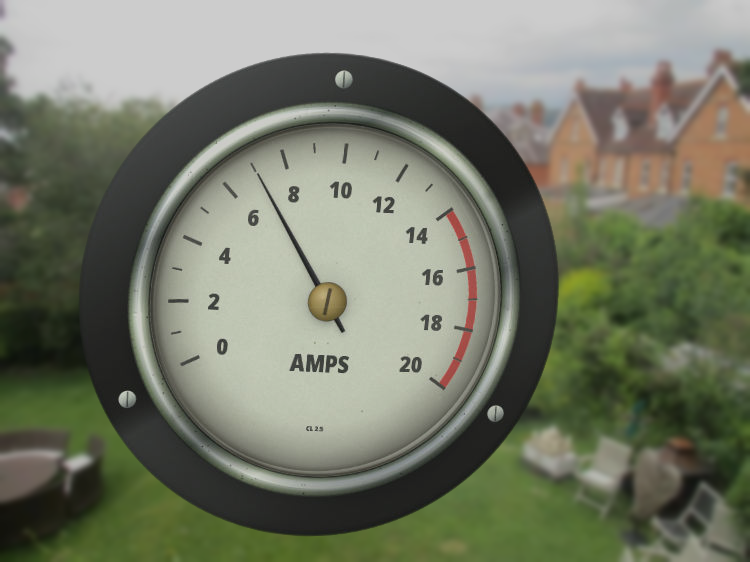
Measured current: 7 A
